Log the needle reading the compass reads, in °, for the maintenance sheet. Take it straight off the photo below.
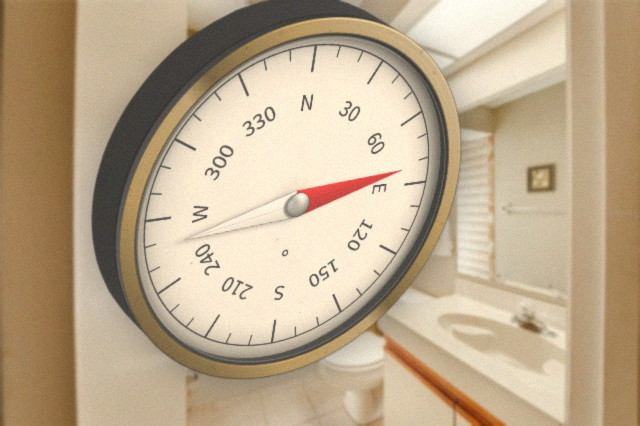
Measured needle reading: 80 °
